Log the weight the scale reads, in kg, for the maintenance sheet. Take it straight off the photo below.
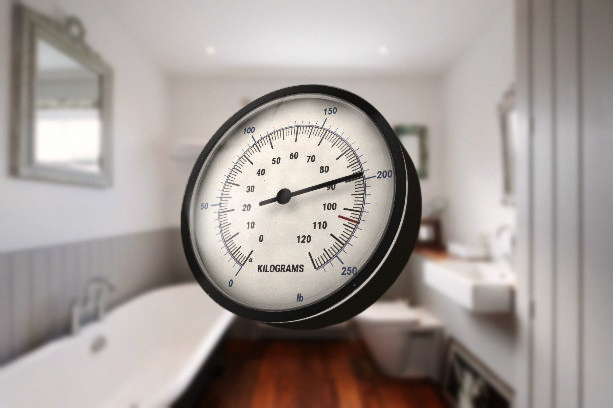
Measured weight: 90 kg
